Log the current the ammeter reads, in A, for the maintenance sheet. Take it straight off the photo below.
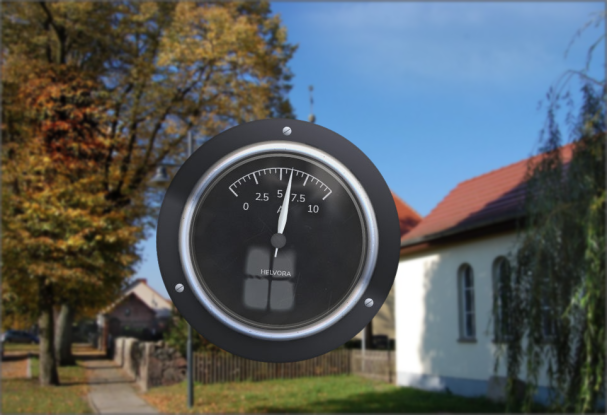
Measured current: 6 A
